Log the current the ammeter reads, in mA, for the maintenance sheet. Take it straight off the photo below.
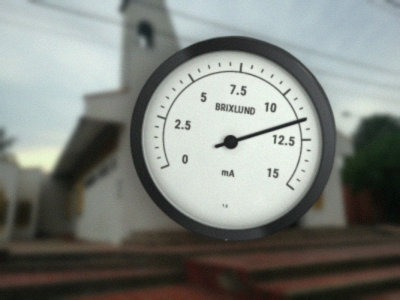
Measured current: 11.5 mA
